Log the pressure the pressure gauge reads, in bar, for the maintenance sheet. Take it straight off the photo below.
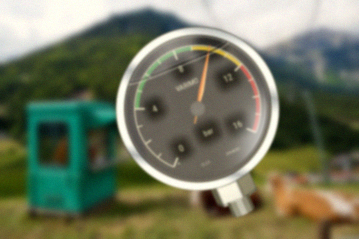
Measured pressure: 10 bar
